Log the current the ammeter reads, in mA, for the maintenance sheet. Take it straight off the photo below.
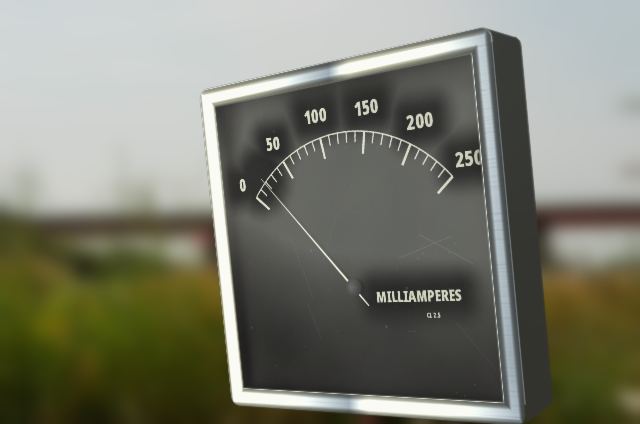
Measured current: 20 mA
